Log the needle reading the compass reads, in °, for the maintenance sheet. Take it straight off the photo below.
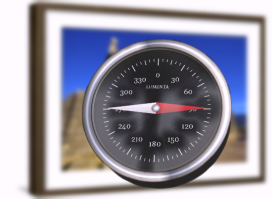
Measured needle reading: 90 °
